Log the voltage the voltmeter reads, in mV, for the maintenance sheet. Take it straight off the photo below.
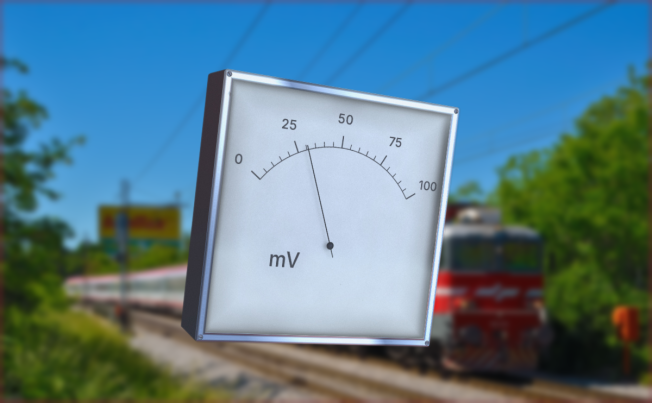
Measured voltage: 30 mV
